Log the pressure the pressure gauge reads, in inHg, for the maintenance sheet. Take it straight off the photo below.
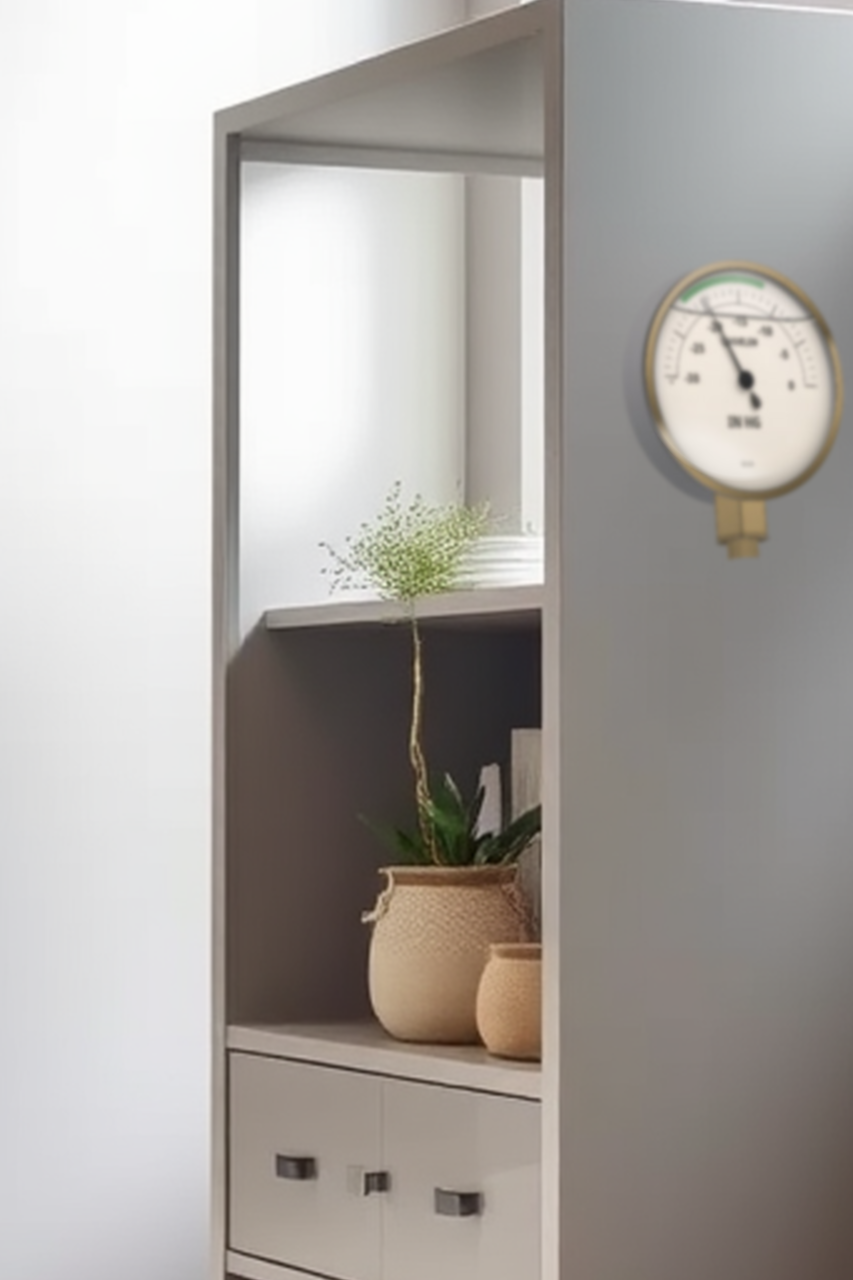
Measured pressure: -20 inHg
